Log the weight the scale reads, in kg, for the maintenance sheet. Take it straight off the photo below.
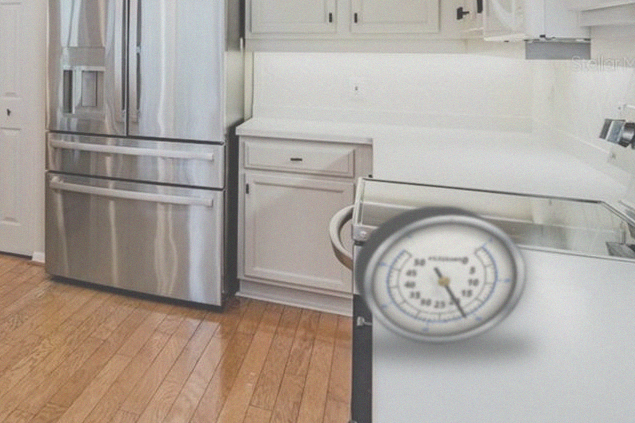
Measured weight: 20 kg
